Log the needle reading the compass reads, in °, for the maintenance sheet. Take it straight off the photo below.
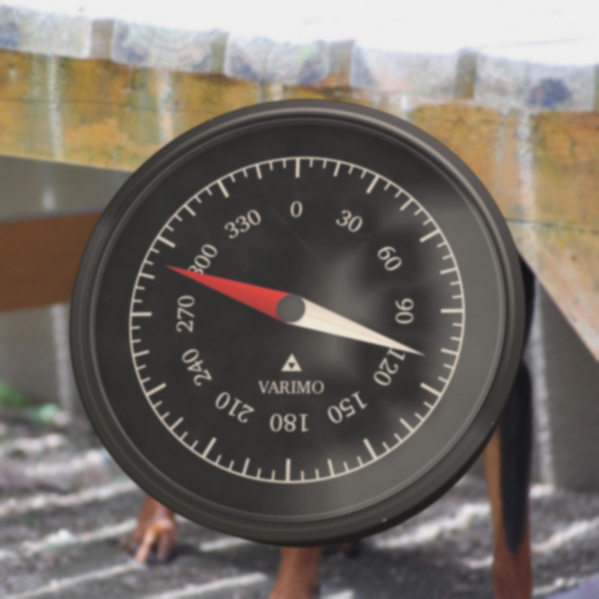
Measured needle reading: 290 °
